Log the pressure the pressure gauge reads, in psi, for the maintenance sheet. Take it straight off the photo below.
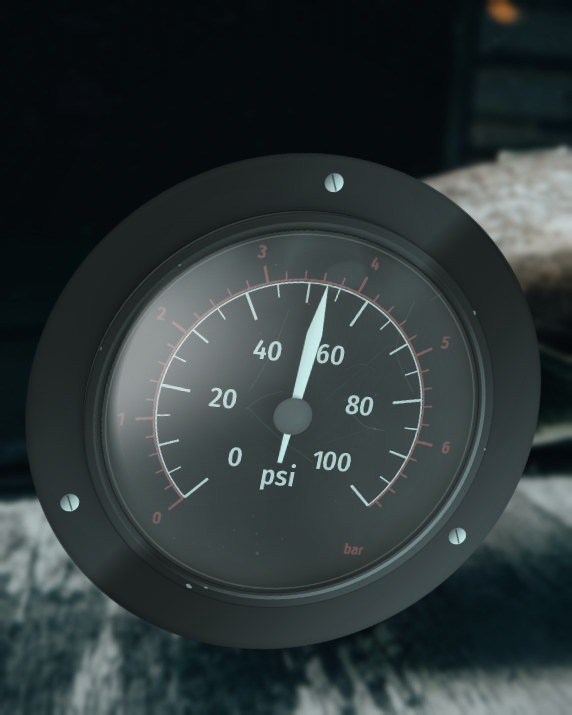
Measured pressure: 52.5 psi
